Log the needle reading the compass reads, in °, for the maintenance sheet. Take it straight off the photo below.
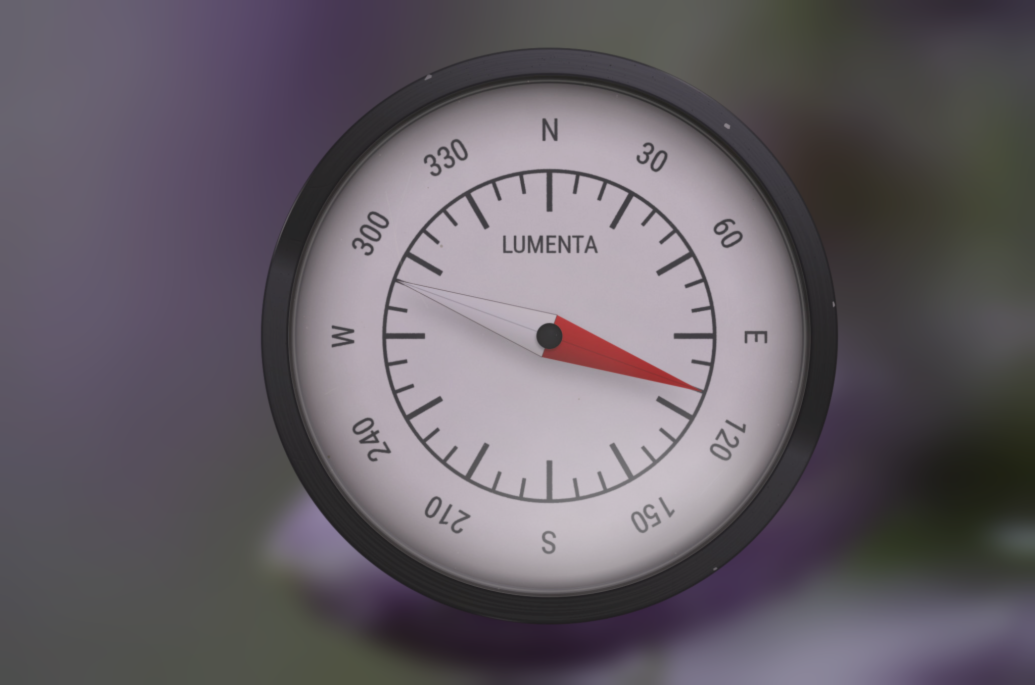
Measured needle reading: 110 °
